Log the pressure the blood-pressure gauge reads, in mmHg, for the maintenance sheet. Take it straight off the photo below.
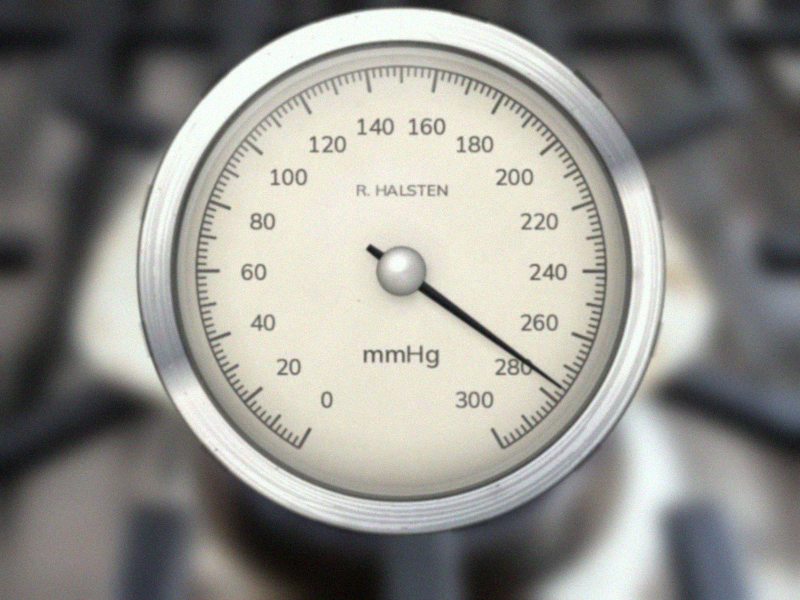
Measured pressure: 276 mmHg
